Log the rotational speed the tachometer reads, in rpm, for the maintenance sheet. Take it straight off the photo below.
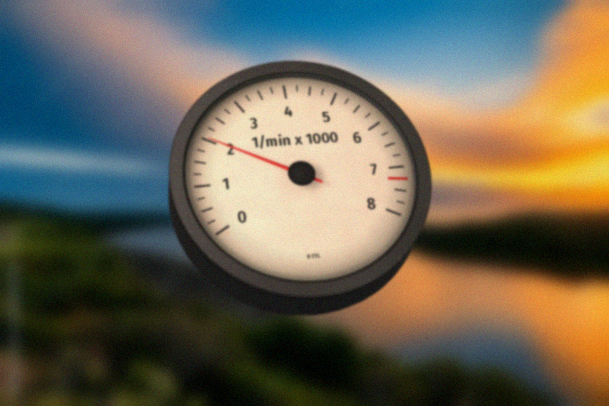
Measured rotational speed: 2000 rpm
